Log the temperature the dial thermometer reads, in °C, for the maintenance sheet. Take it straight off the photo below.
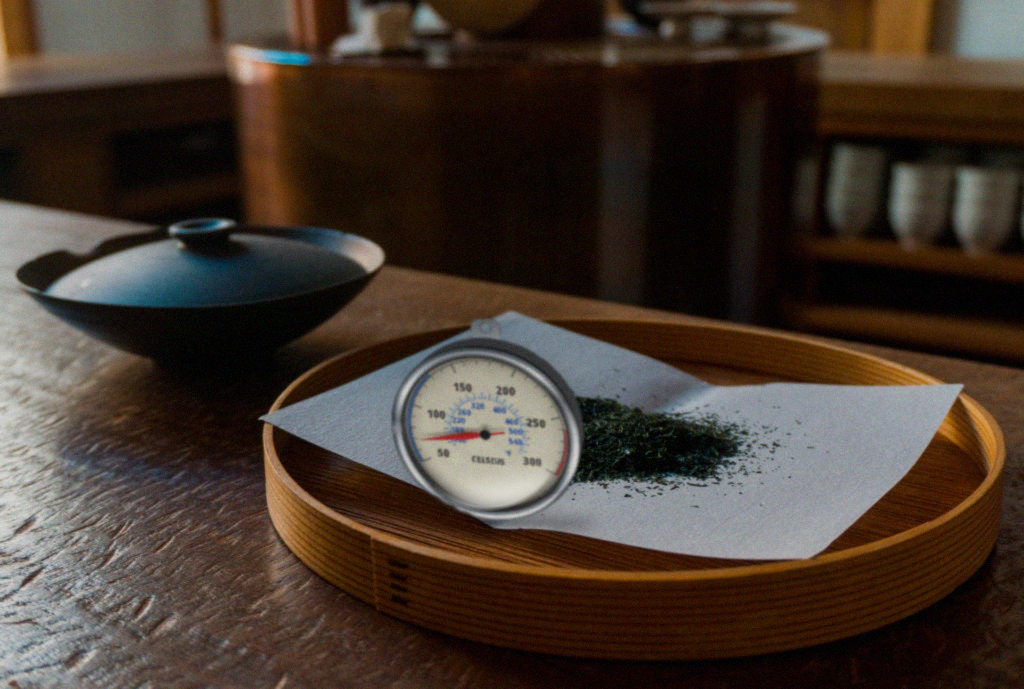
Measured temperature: 70 °C
